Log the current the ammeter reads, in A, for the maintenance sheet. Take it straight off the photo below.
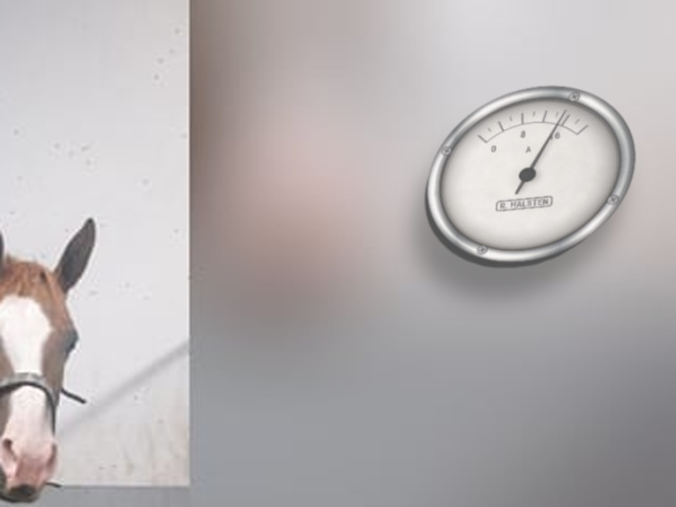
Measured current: 15 A
